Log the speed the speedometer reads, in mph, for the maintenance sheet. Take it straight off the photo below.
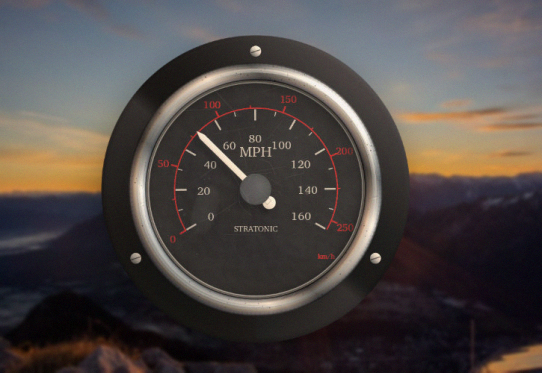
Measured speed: 50 mph
